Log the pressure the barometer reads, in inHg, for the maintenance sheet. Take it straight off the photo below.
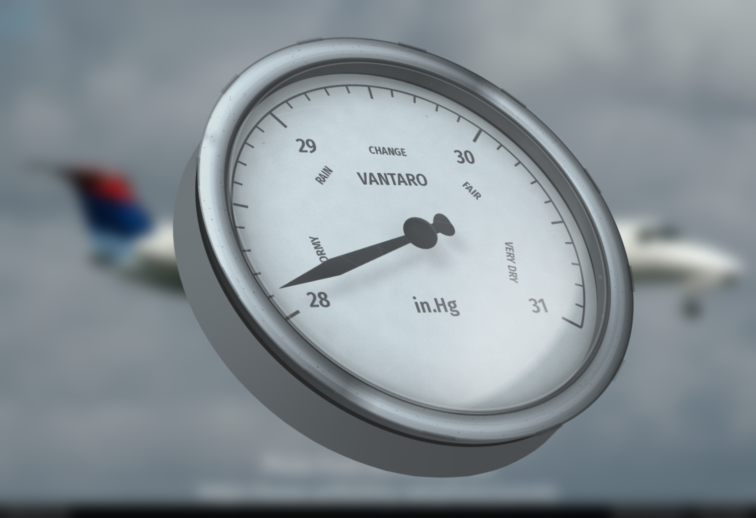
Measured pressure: 28.1 inHg
